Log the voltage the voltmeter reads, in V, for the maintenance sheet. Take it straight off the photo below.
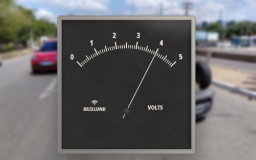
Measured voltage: 4 V
